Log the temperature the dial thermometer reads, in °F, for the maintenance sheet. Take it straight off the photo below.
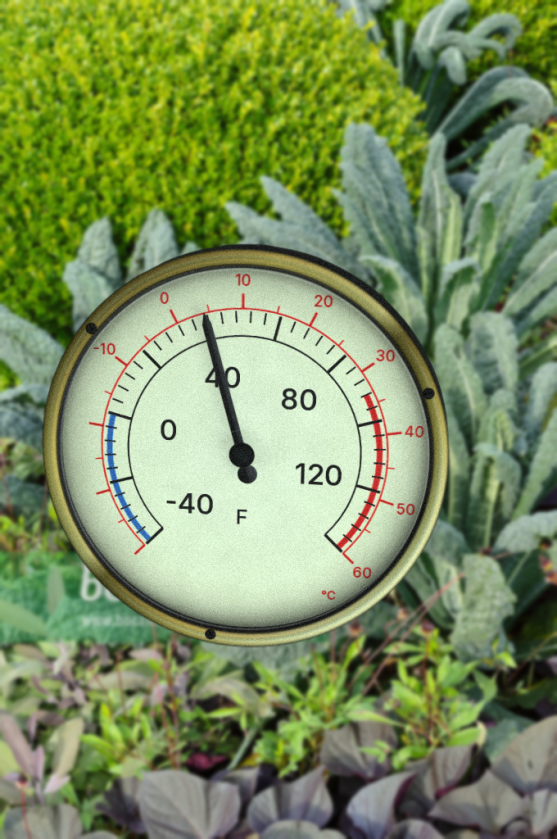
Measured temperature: 40 °F
